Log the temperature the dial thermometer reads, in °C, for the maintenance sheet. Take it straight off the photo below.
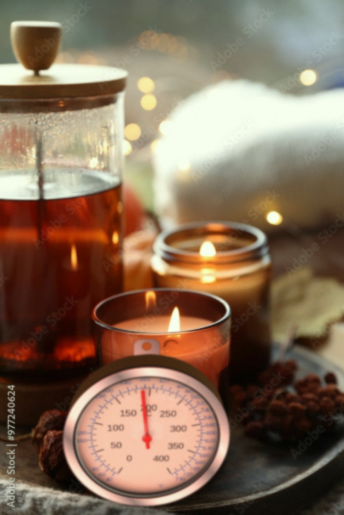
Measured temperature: 190 °C
